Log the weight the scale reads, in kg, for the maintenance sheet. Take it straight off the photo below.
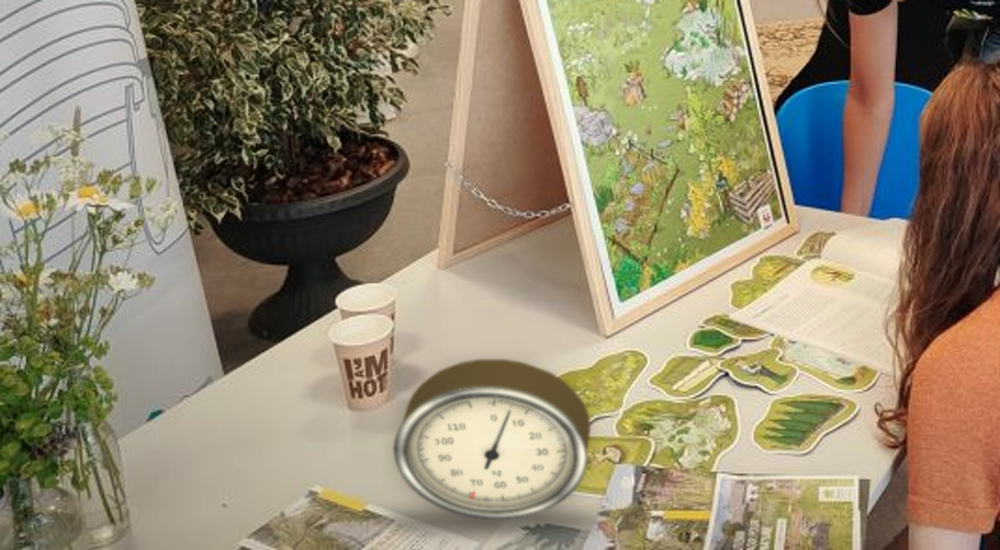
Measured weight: 5 kg
